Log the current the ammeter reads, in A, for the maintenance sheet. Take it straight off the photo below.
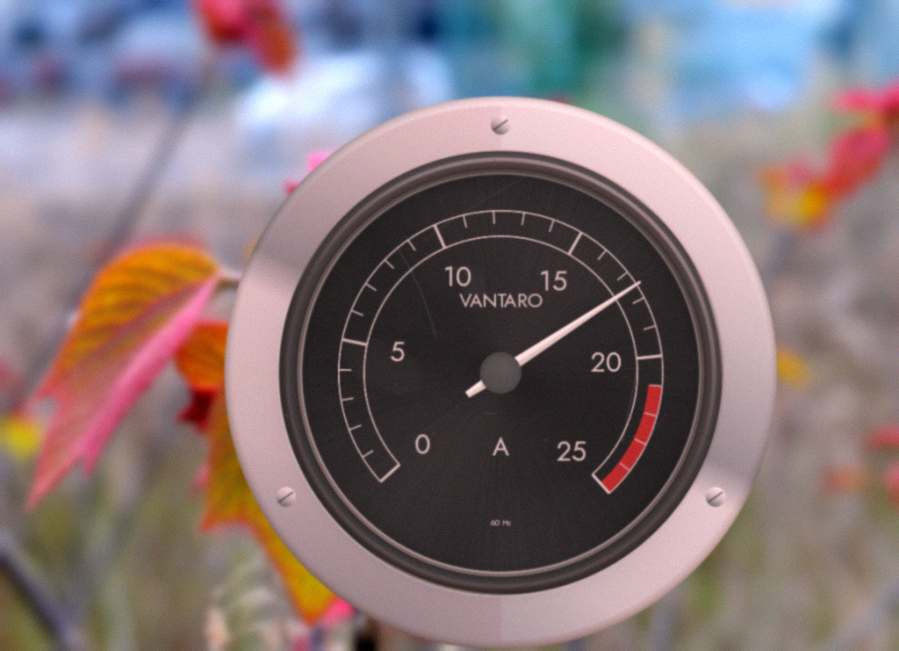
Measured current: 17.5 A
